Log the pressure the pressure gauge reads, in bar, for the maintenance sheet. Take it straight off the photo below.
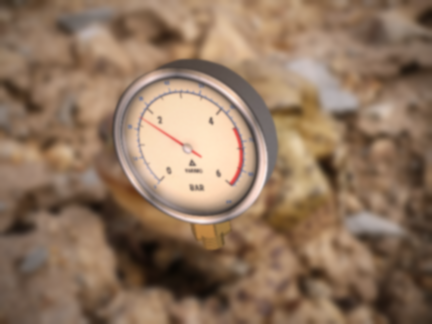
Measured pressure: 1.75 bar
